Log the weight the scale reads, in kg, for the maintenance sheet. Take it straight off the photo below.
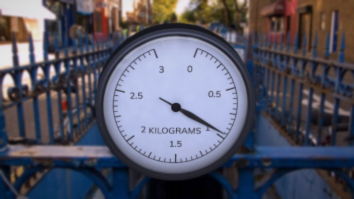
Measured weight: 0.95 kg
